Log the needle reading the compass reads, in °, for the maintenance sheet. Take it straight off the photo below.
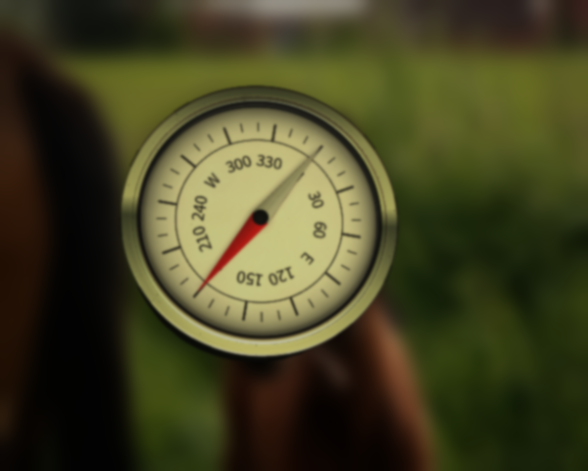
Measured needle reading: 180 °
